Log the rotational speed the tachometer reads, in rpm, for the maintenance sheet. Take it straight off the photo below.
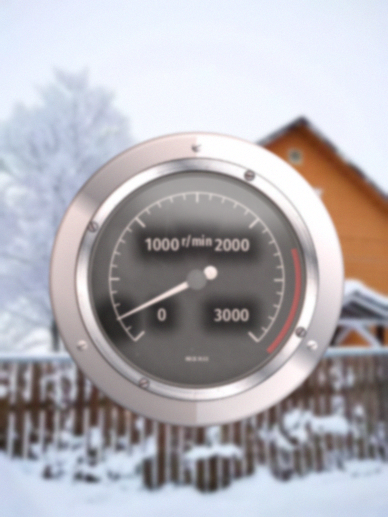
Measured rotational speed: 200 rpm
